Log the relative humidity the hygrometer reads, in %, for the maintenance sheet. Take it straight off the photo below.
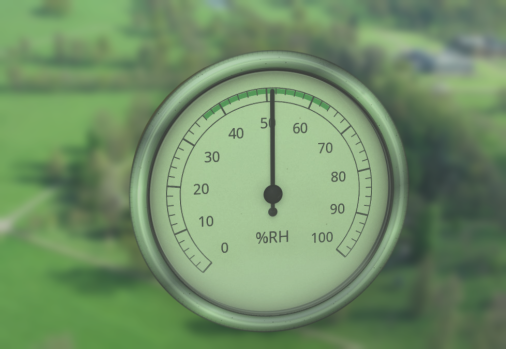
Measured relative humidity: 51 %
